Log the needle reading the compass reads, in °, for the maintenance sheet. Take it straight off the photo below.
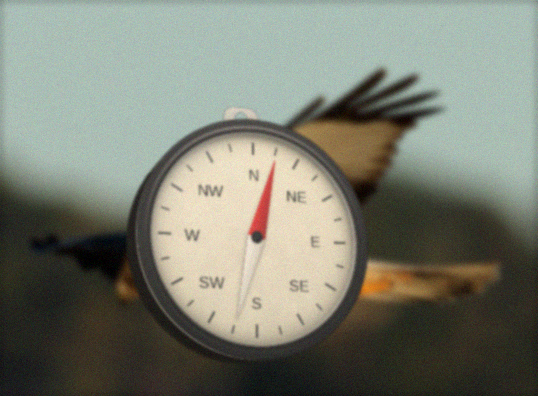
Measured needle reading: 15 °
